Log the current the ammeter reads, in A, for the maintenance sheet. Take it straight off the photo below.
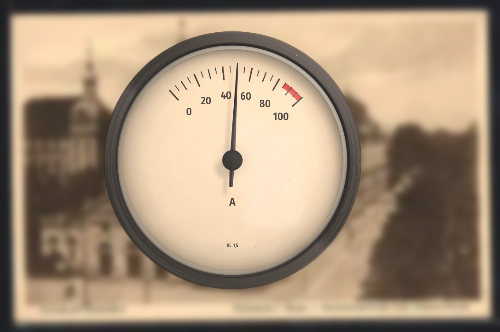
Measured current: 50 A
